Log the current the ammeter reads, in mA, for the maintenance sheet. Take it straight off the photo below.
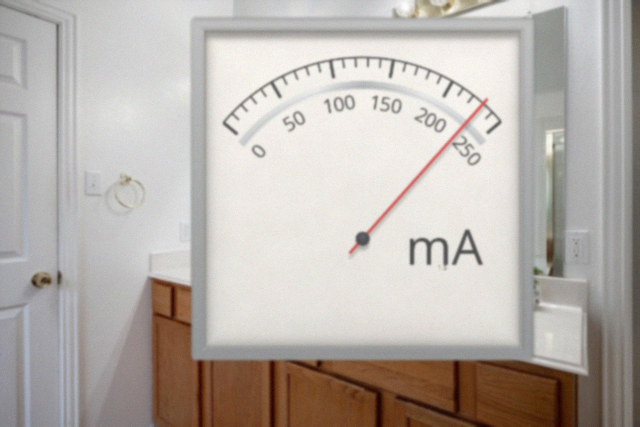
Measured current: 230 mA
